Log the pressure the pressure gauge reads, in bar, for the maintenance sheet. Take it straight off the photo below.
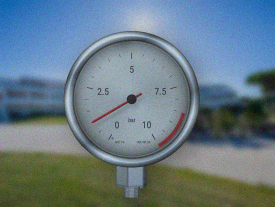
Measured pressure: 1 bar
